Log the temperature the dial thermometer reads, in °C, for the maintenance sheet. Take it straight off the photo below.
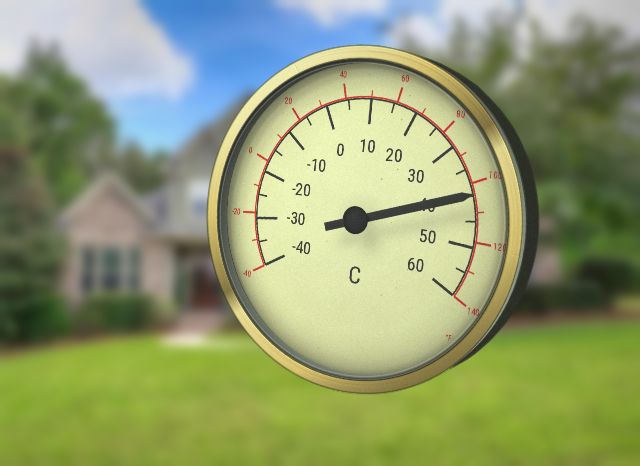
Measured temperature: 40 °C
